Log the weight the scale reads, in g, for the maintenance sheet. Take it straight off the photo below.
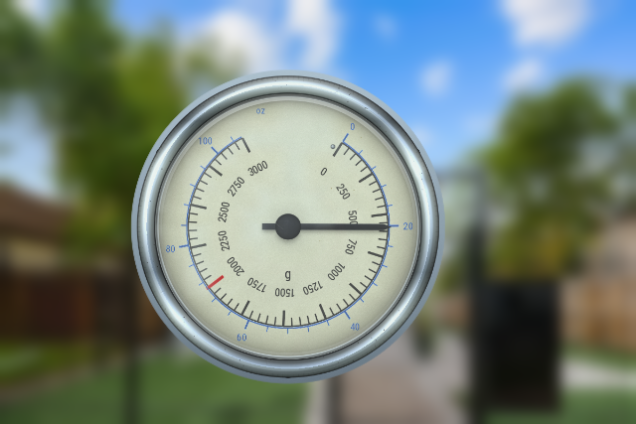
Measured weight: 575 g
